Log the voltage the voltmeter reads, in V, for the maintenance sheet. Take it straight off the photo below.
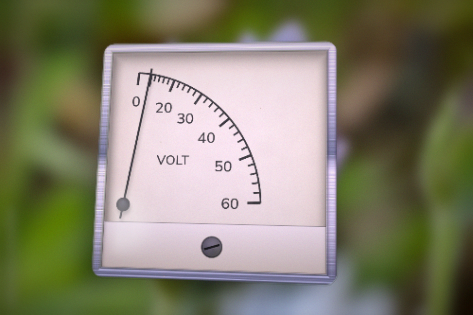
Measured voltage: 10 V
